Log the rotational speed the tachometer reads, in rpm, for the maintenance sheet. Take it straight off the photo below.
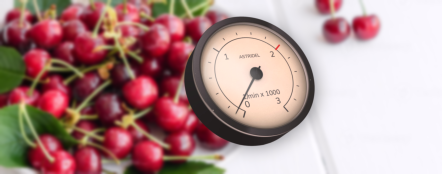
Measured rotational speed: 100 rpm
